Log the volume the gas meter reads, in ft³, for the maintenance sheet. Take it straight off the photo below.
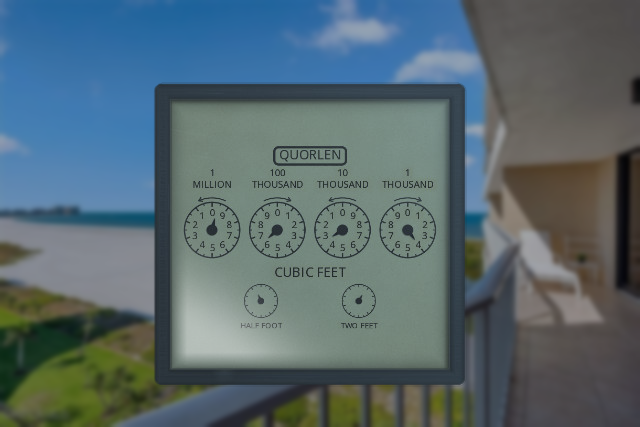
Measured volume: 963400 ft³
